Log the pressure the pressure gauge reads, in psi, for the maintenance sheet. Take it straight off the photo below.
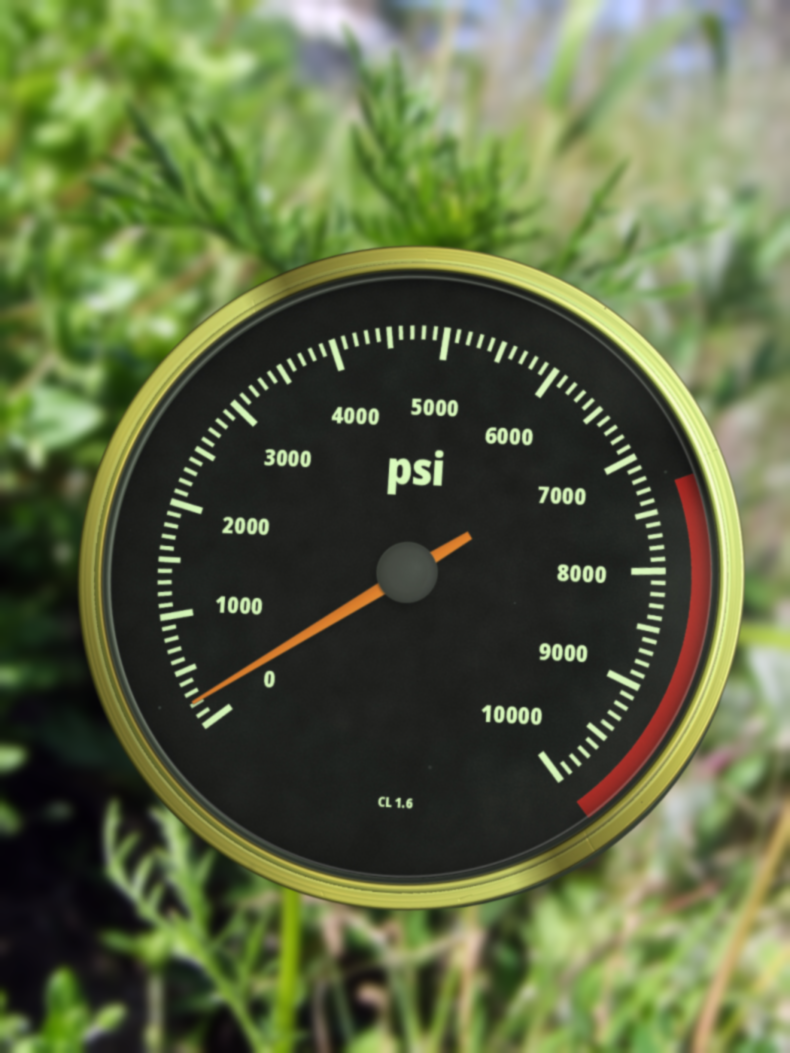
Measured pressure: 200 psi
